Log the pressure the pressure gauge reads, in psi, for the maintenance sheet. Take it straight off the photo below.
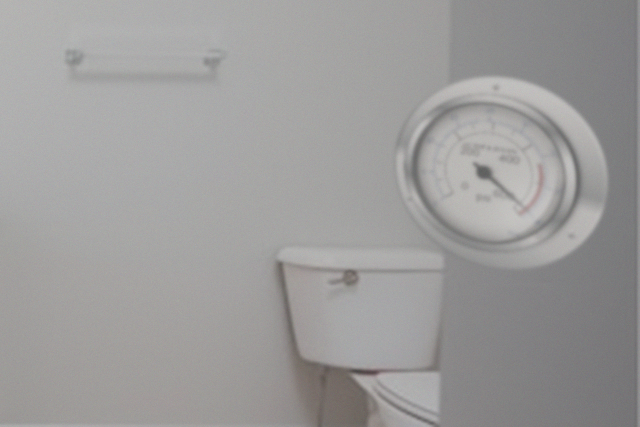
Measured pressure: 575 psi
